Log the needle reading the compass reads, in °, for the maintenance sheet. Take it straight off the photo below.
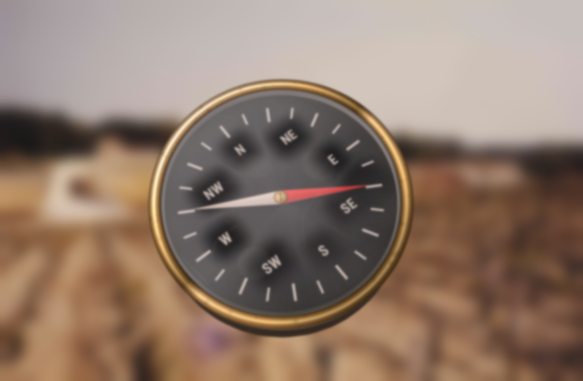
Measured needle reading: 120 °
